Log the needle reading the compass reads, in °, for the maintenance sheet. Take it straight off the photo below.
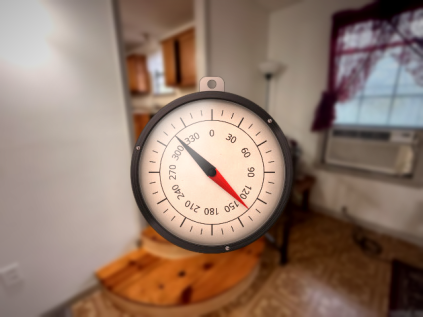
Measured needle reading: 135 °
